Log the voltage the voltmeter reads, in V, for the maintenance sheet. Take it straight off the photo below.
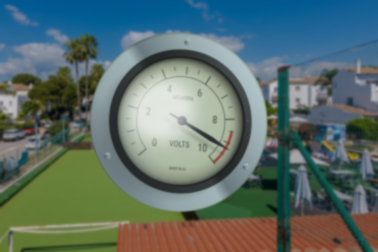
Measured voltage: 9.25 V
